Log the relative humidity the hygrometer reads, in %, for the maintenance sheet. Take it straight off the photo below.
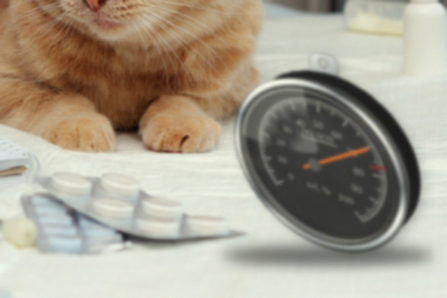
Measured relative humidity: 70 %
